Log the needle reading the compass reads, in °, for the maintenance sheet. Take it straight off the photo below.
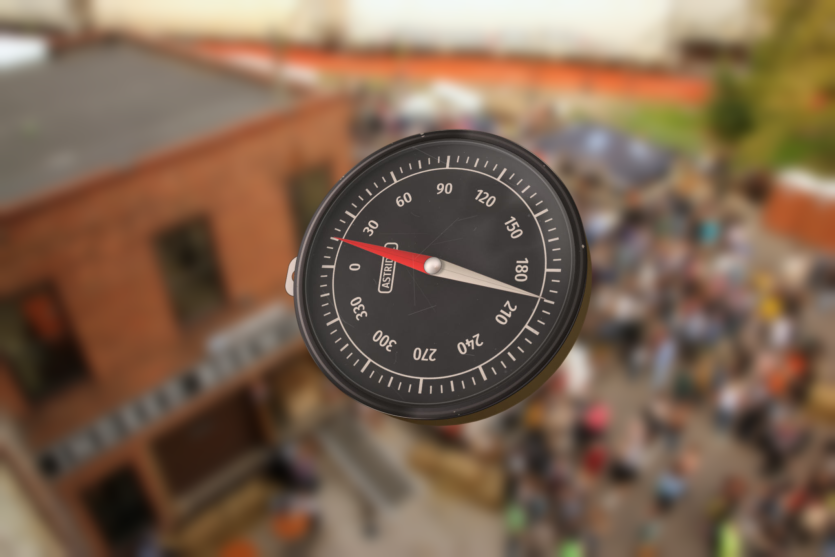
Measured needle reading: 15 °
